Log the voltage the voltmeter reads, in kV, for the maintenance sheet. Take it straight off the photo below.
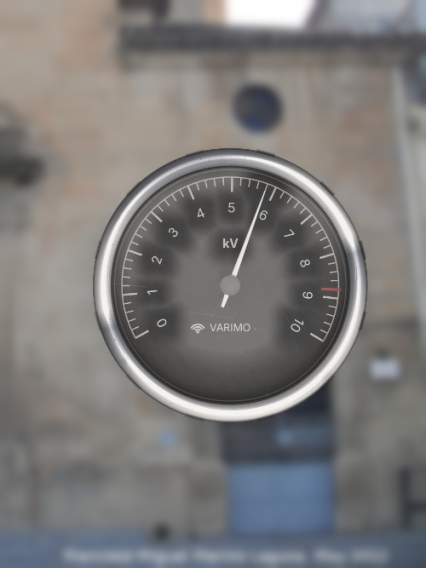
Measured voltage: 5.8 kV
